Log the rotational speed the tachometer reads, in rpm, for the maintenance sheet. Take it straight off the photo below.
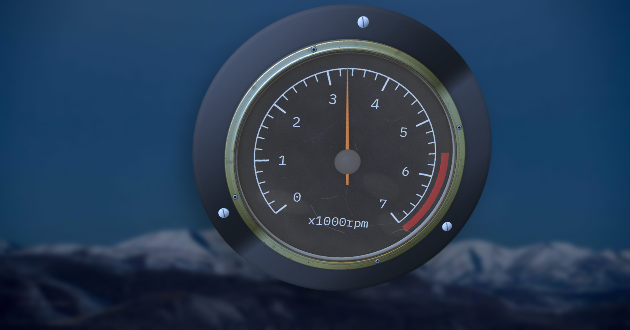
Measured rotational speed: 3300 rpm
